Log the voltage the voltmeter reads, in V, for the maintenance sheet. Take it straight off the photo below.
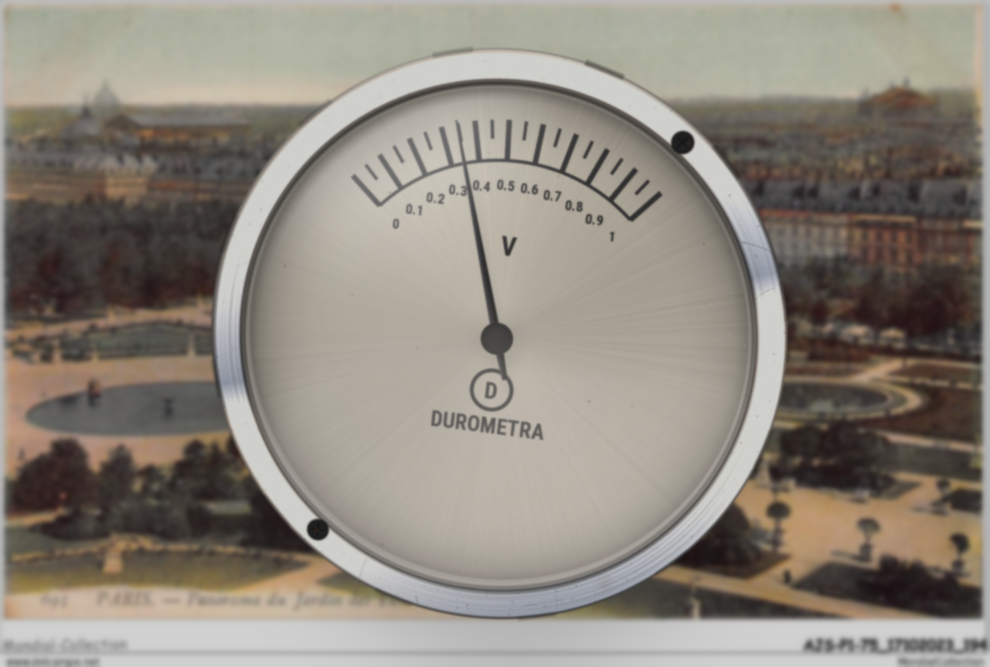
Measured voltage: 0.35 V
